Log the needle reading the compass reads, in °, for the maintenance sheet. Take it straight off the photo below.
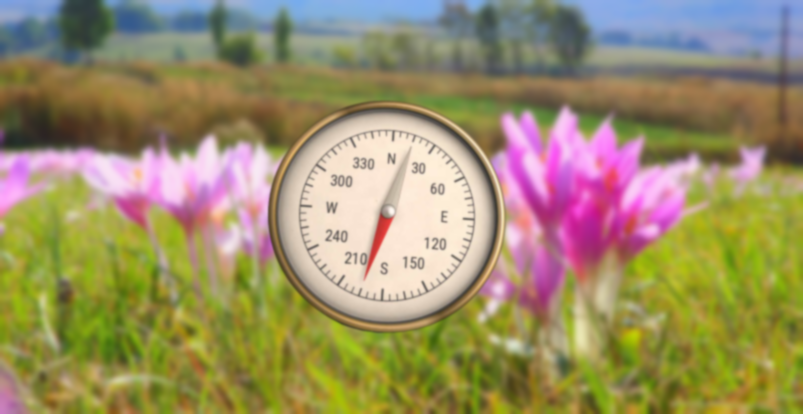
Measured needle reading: 195 °
